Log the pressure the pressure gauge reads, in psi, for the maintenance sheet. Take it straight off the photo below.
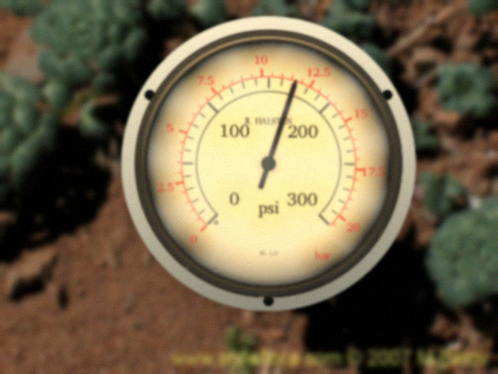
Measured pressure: 170 psi
